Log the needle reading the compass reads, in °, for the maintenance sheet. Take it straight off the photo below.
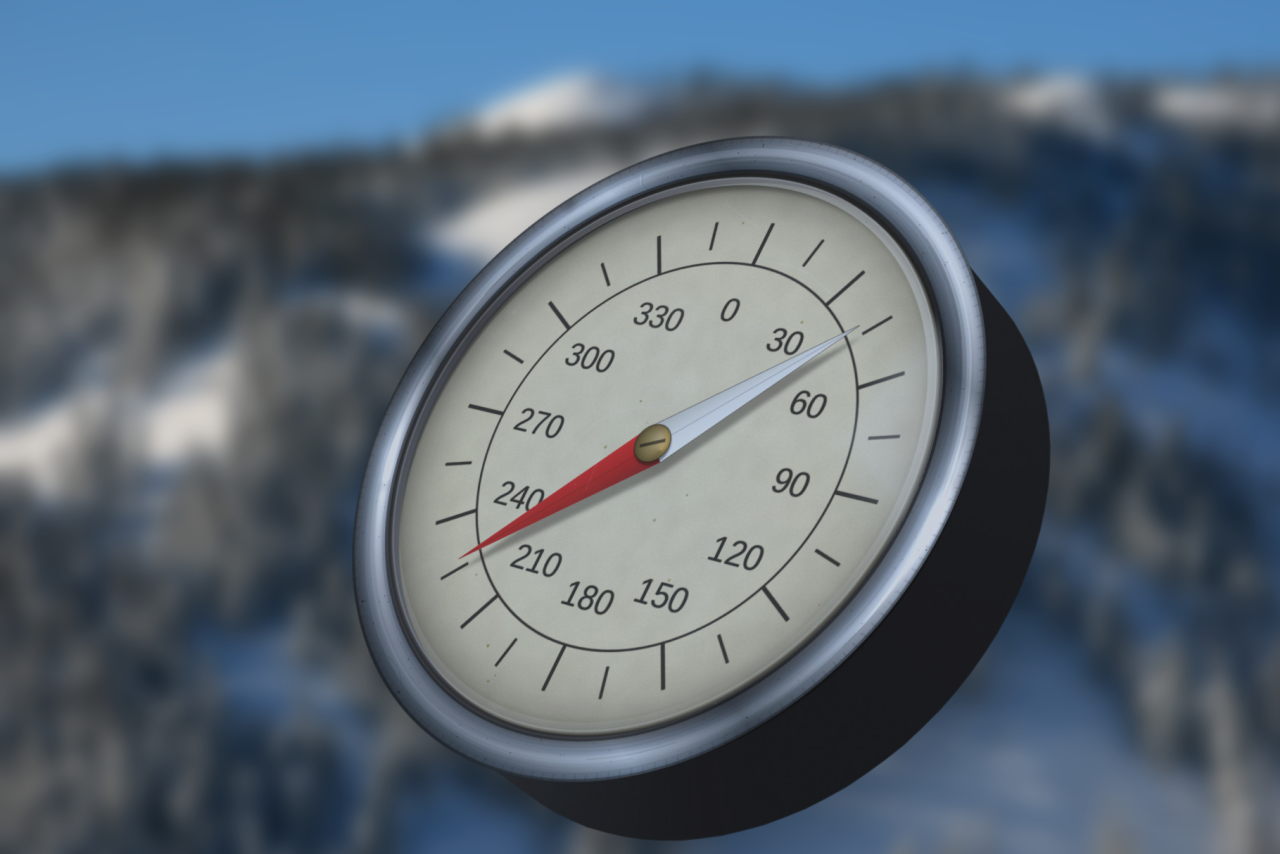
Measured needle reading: 225 °
